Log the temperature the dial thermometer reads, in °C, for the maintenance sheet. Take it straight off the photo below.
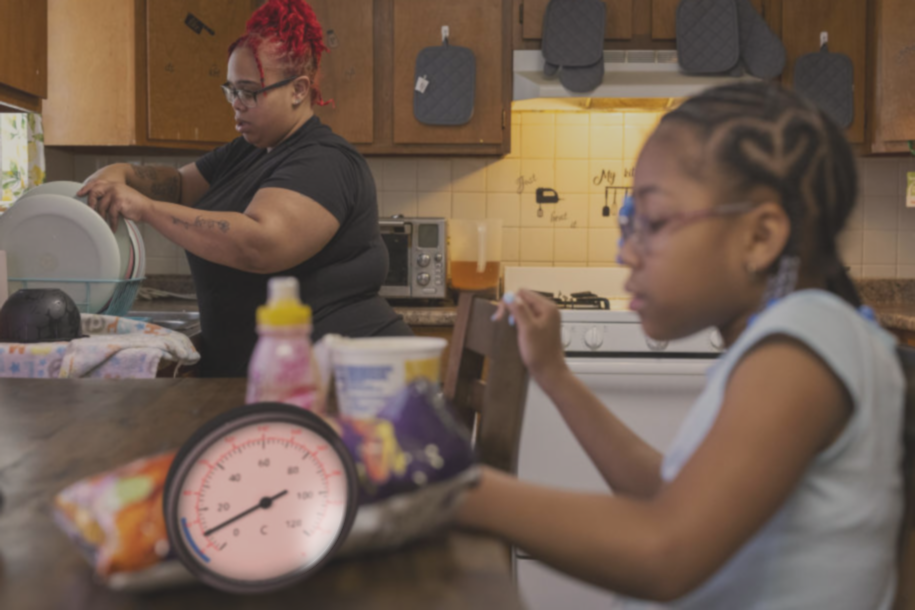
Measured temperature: 10 °C
